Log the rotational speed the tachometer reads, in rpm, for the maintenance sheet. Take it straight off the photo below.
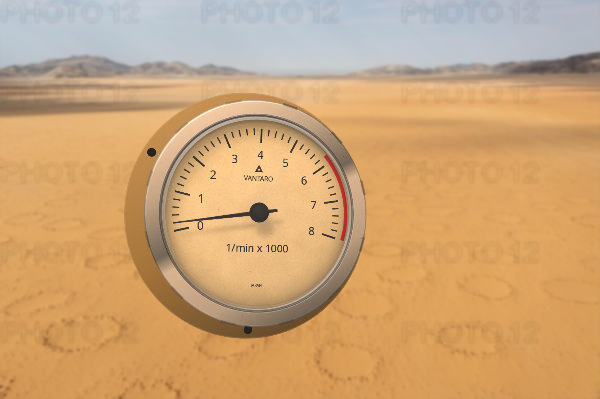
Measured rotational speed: 200 rpm
